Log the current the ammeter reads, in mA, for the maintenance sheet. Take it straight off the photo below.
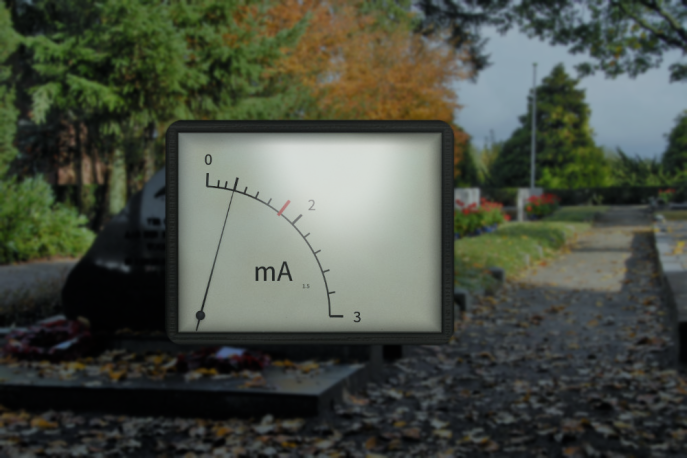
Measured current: 1 mA
